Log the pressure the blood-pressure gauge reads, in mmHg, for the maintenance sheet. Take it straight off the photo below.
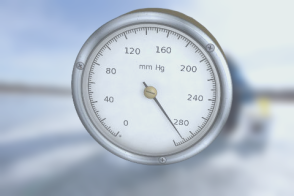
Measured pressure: 290 mmHg
